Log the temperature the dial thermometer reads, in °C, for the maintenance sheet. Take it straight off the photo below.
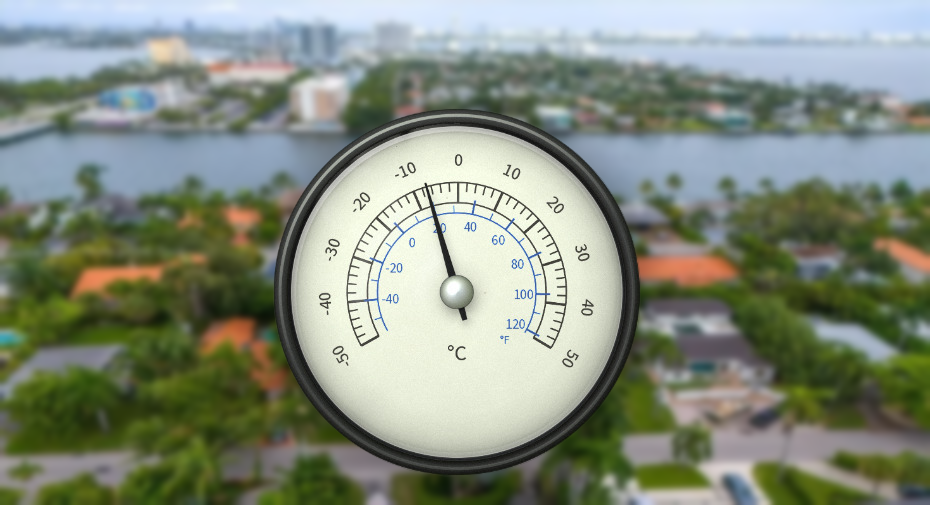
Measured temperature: -7 °C
